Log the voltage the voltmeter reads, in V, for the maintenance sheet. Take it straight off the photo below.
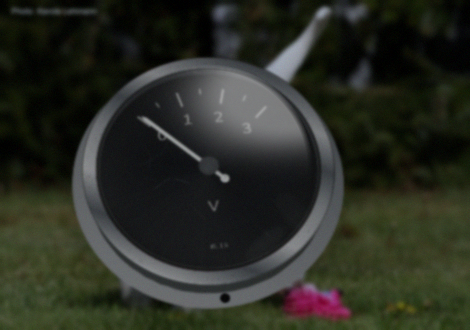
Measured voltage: 0 V
